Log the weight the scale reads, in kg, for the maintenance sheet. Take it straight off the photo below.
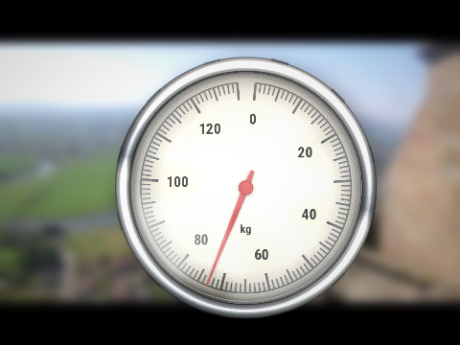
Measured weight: 73 kg
